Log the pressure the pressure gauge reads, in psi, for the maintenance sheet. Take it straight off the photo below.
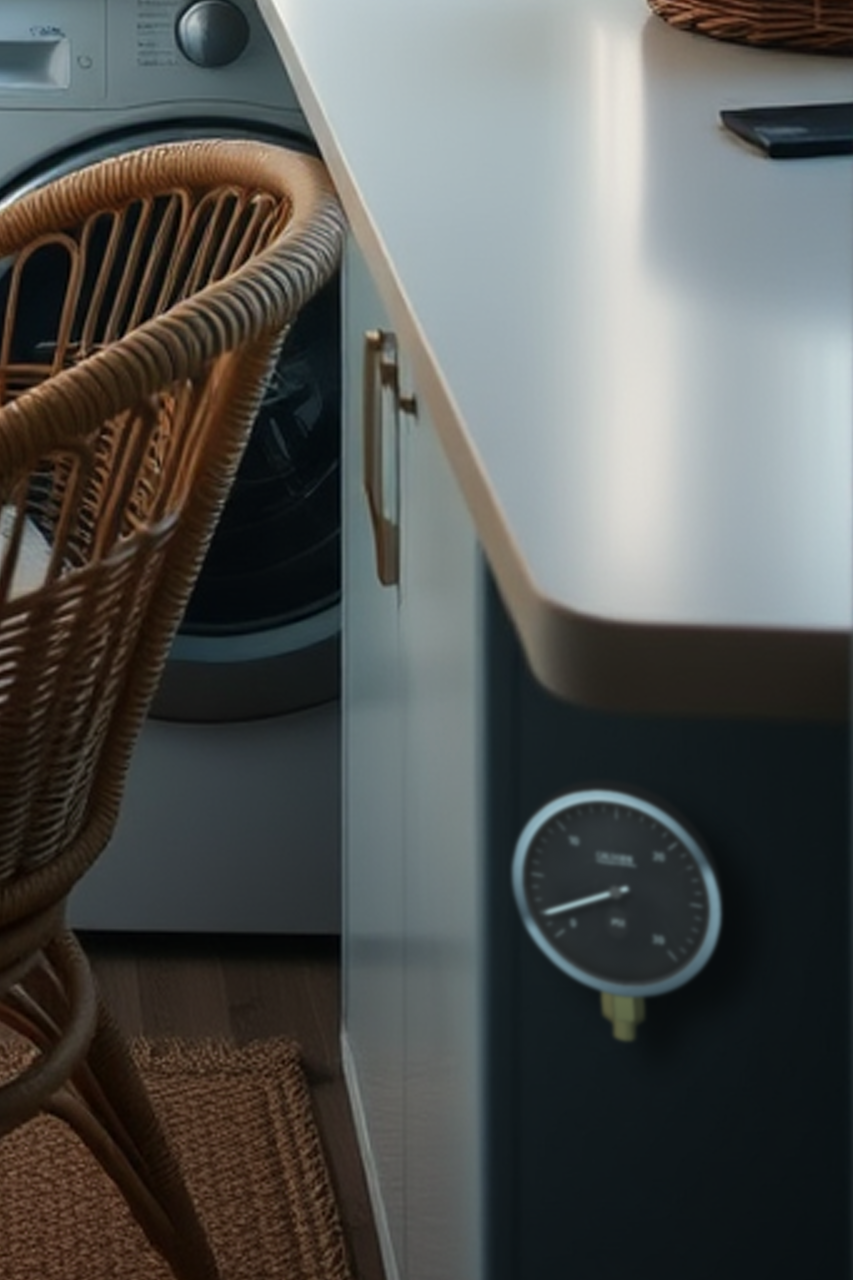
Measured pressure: 2 psi
